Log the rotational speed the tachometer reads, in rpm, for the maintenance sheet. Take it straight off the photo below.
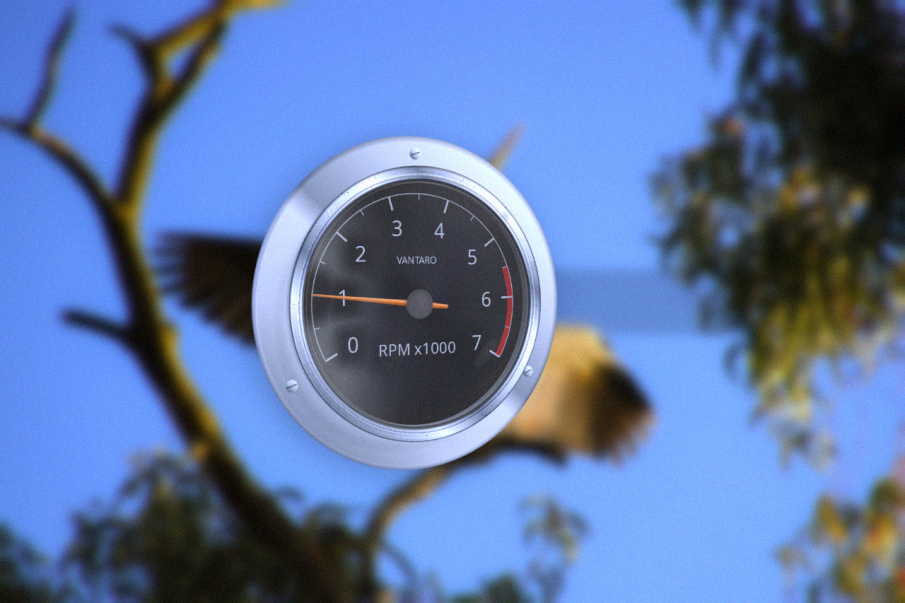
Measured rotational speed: 1000 rpm
